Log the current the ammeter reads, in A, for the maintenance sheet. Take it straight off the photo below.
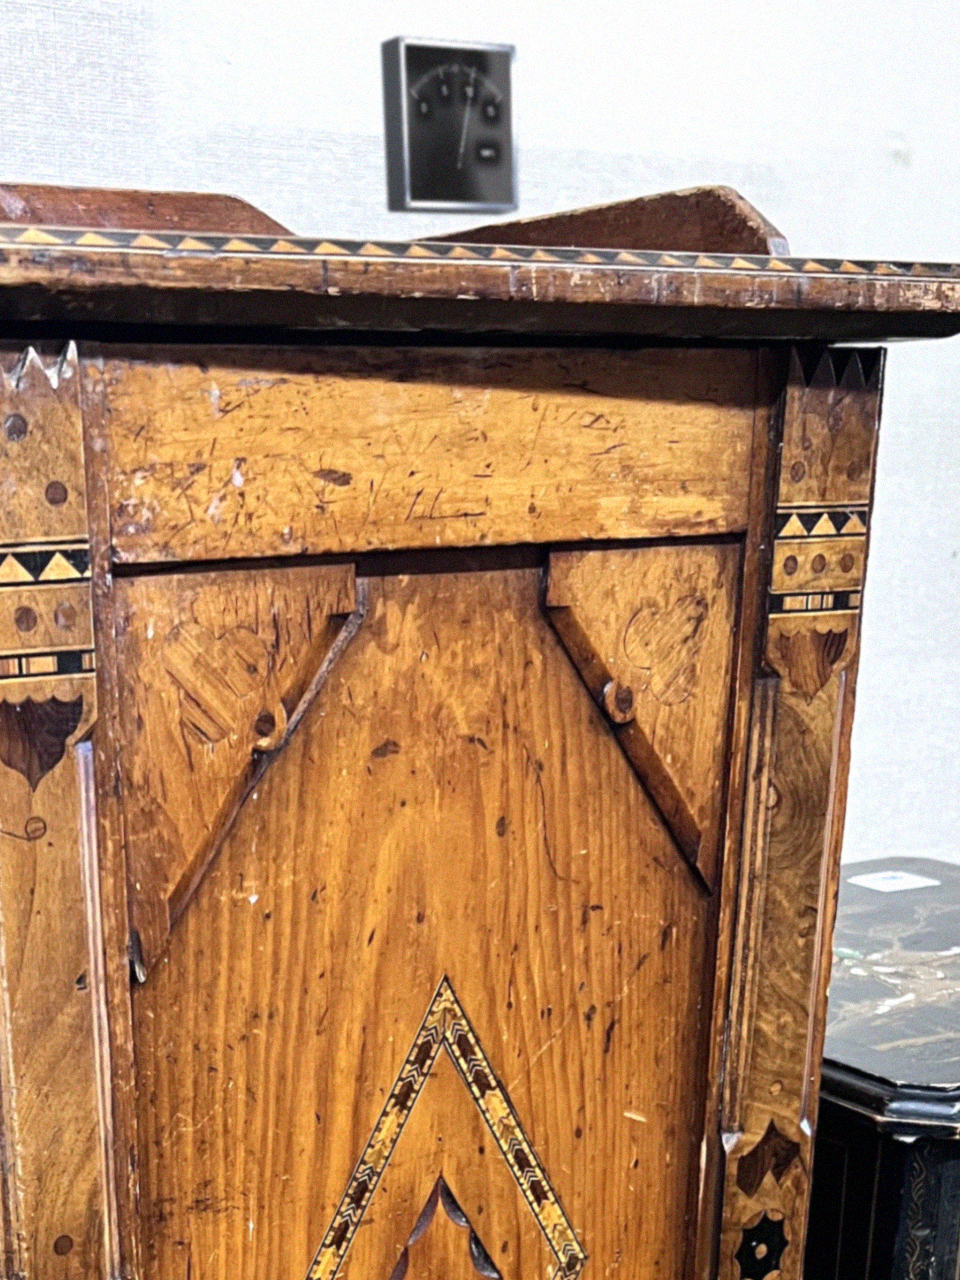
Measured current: 10 A
